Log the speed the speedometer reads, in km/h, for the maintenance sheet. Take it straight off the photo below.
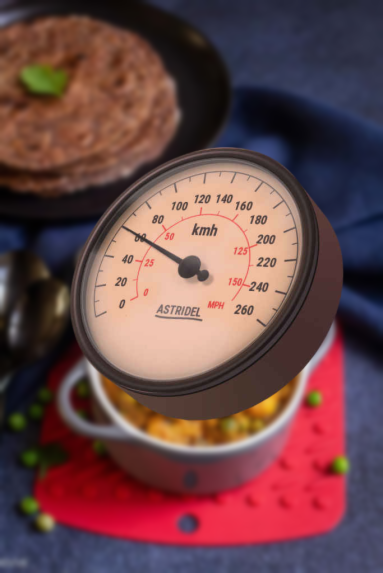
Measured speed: 60 km/h
